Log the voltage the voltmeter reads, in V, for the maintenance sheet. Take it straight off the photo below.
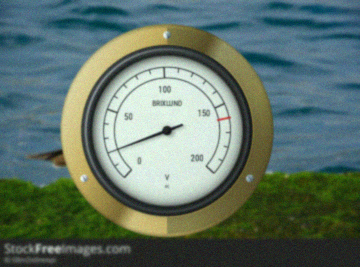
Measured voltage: 20 V
